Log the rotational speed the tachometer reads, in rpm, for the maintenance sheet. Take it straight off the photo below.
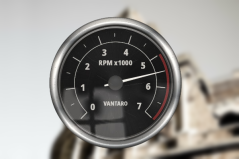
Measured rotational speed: 5500 rpm
